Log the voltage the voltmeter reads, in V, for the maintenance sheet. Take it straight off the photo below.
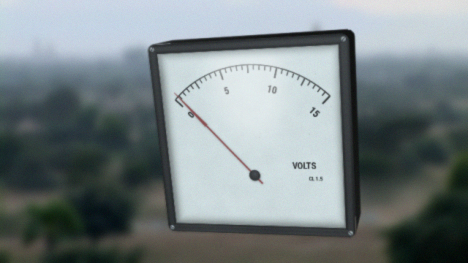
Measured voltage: 0.5 V
